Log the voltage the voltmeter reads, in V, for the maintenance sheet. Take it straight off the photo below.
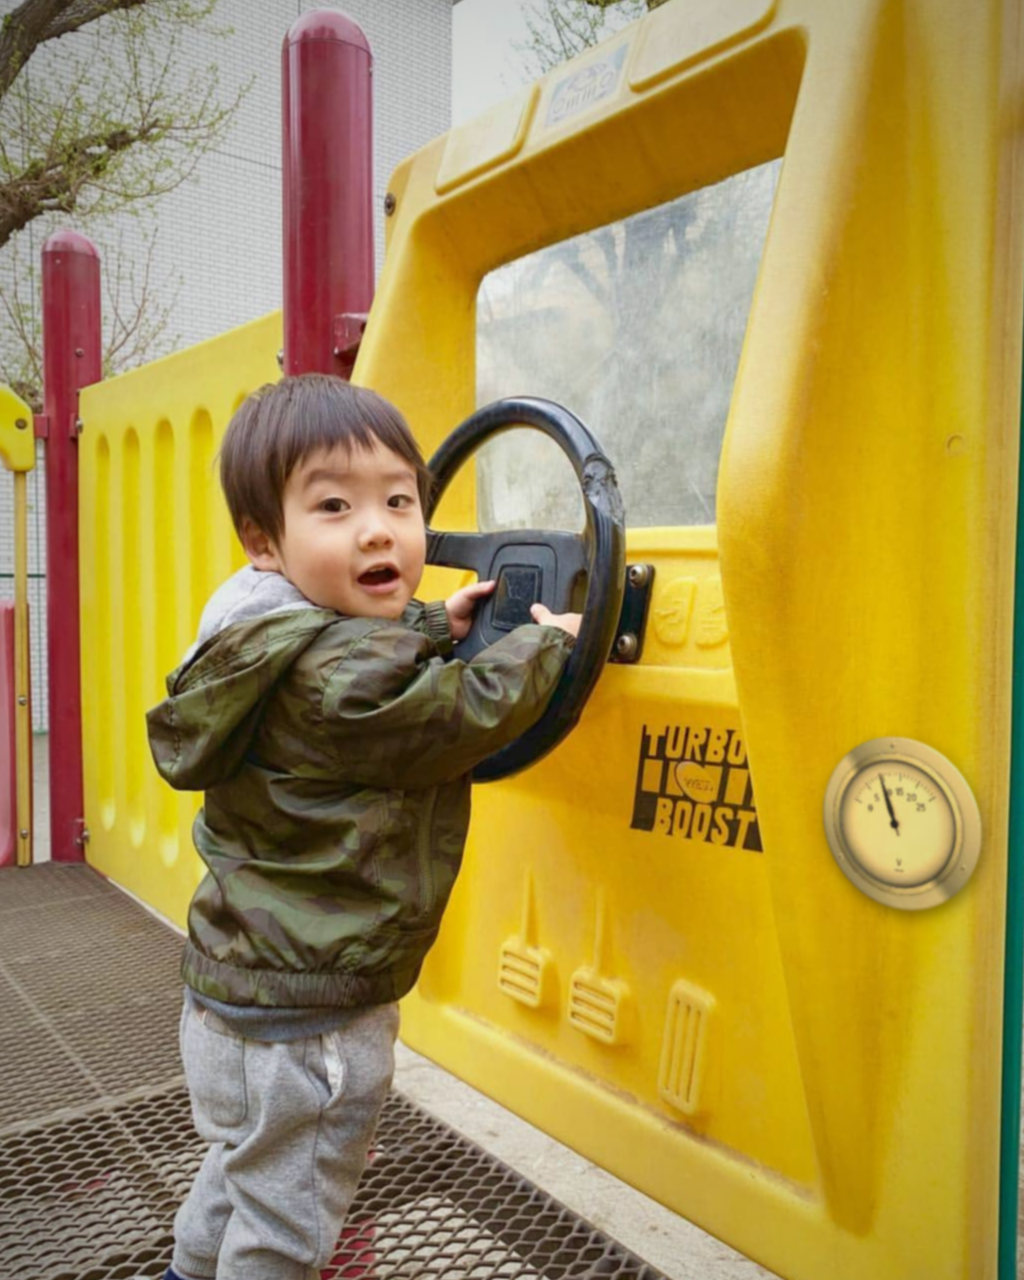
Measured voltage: 10 V
